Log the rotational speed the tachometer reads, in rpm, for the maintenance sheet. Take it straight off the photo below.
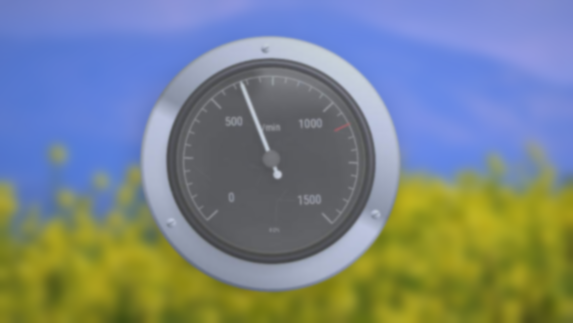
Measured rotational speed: 625 rpm
